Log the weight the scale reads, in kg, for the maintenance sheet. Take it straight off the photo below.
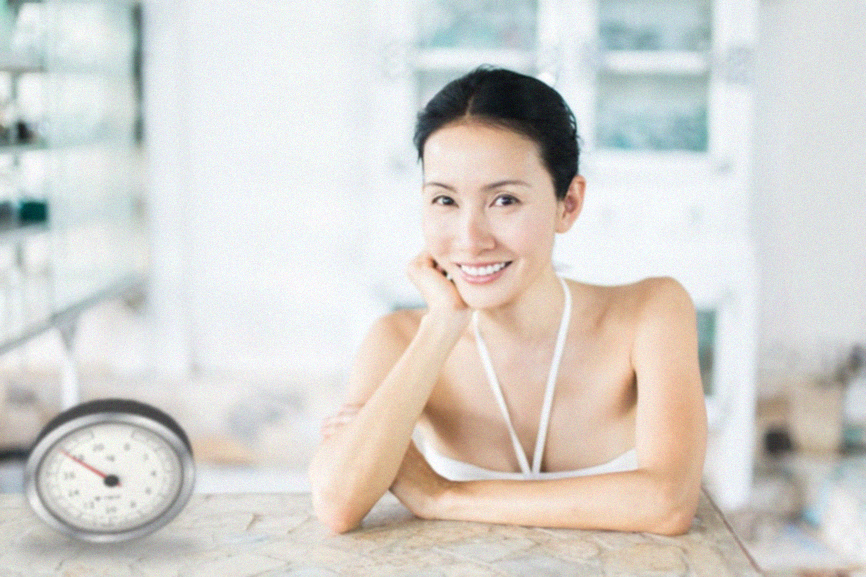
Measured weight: 18 kg
